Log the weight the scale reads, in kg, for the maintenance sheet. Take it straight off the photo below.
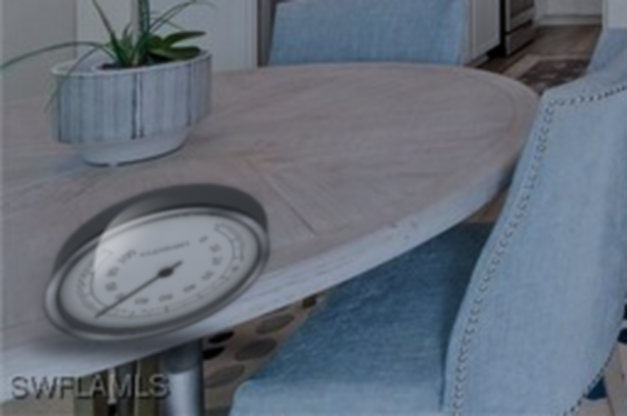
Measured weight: 70 kg
